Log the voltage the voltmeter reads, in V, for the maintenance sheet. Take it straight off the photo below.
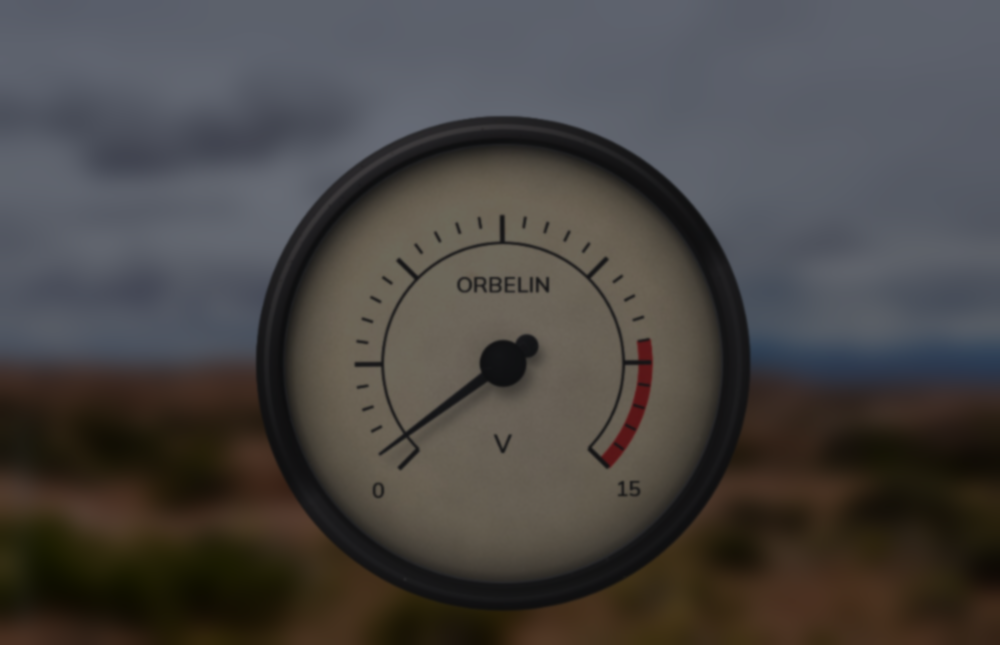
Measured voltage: 0.5 V
